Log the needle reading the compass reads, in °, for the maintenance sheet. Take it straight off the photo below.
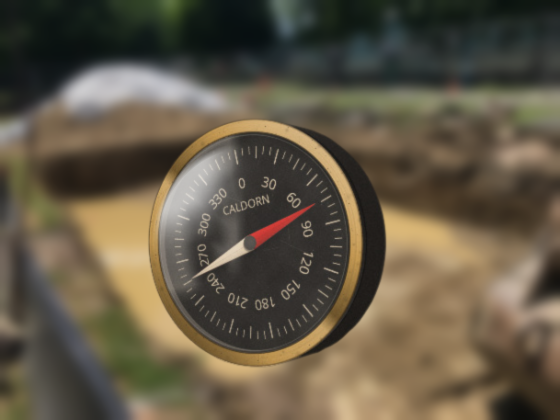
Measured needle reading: 75 °
